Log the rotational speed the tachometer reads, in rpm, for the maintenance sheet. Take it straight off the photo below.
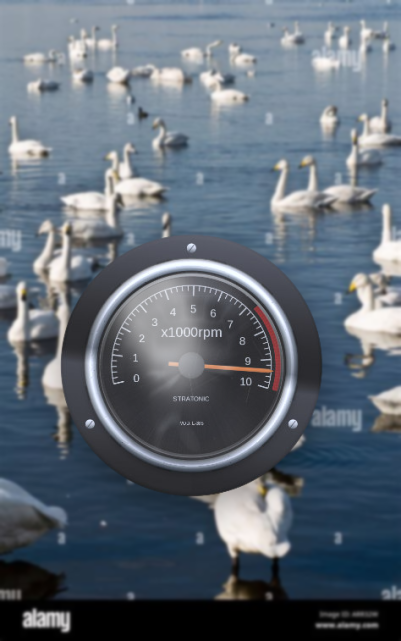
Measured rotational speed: 9400 rpm
